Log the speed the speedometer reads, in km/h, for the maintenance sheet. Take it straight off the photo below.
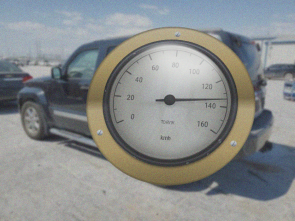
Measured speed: 135 km/h
